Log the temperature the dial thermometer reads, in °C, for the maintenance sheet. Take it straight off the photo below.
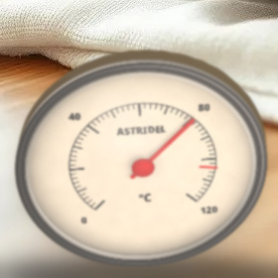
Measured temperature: 80 °C
